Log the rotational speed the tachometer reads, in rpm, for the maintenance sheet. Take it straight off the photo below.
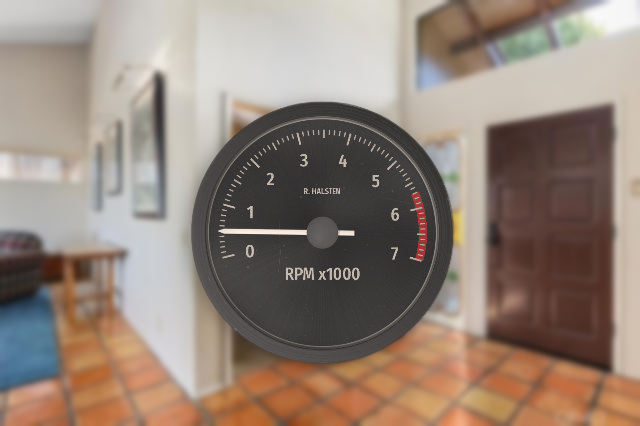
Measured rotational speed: 500 rpm
